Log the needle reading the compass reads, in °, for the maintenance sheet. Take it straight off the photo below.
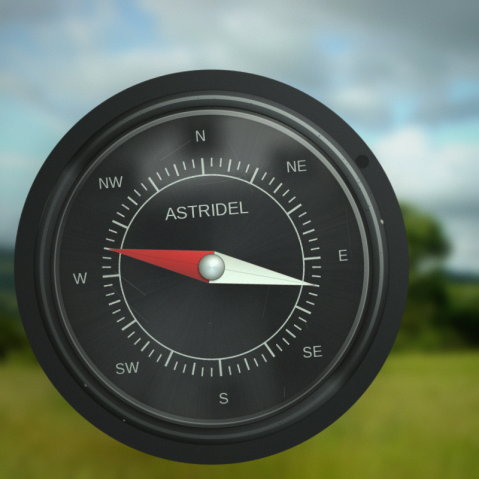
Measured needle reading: 285 °
